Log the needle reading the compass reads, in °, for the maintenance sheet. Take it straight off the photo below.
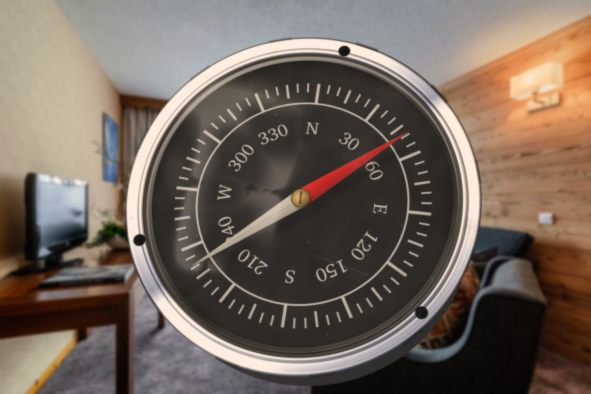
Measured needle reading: 50 °
